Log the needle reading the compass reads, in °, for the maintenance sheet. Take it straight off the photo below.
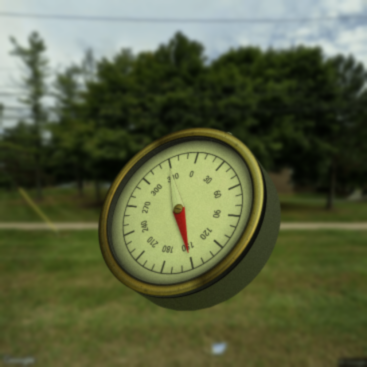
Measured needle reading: 150 °
